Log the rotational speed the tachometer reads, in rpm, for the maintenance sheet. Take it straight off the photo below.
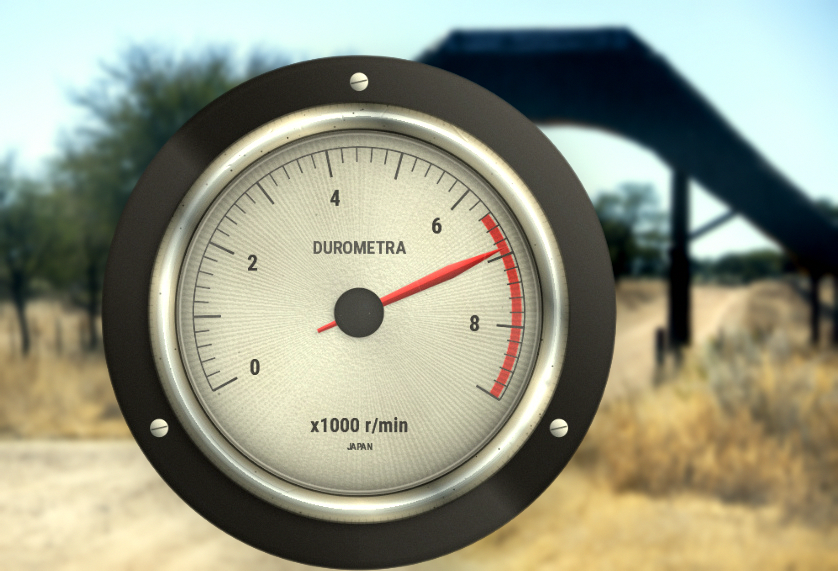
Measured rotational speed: 6900 rpm
